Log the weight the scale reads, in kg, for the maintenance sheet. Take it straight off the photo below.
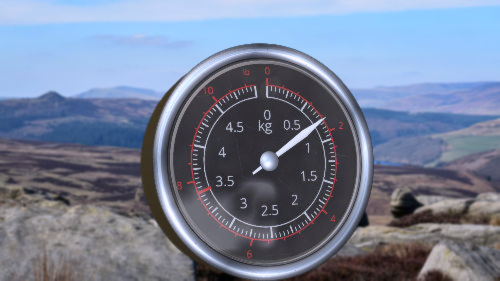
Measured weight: 0.75 kg
